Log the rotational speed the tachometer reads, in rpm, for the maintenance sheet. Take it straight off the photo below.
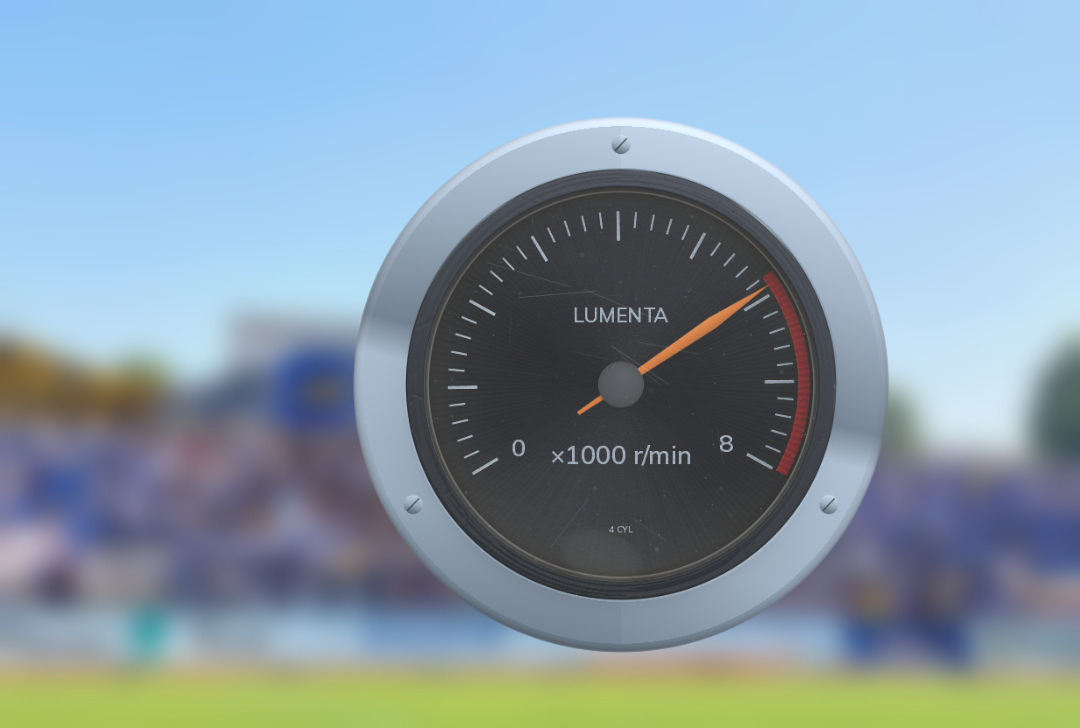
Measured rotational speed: 5900 rpm
